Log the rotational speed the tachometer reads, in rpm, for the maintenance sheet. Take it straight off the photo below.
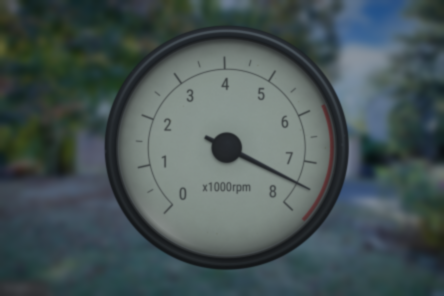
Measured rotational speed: 7500 rpm
